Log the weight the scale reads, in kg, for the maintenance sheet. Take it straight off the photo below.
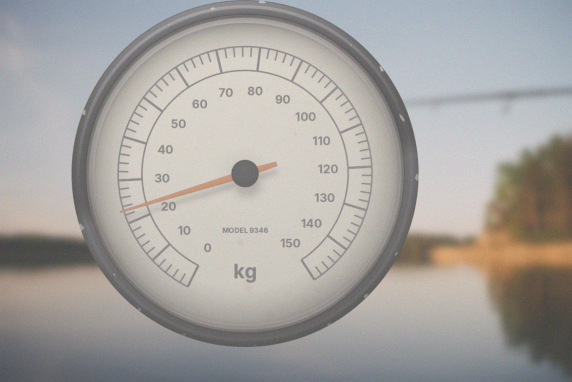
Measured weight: 23 kg
